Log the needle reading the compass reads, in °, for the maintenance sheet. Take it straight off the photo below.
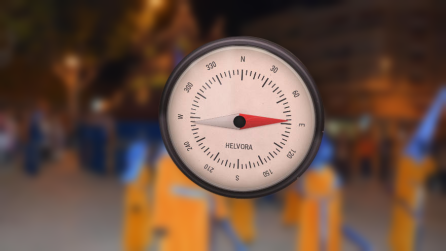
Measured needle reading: 85 °
